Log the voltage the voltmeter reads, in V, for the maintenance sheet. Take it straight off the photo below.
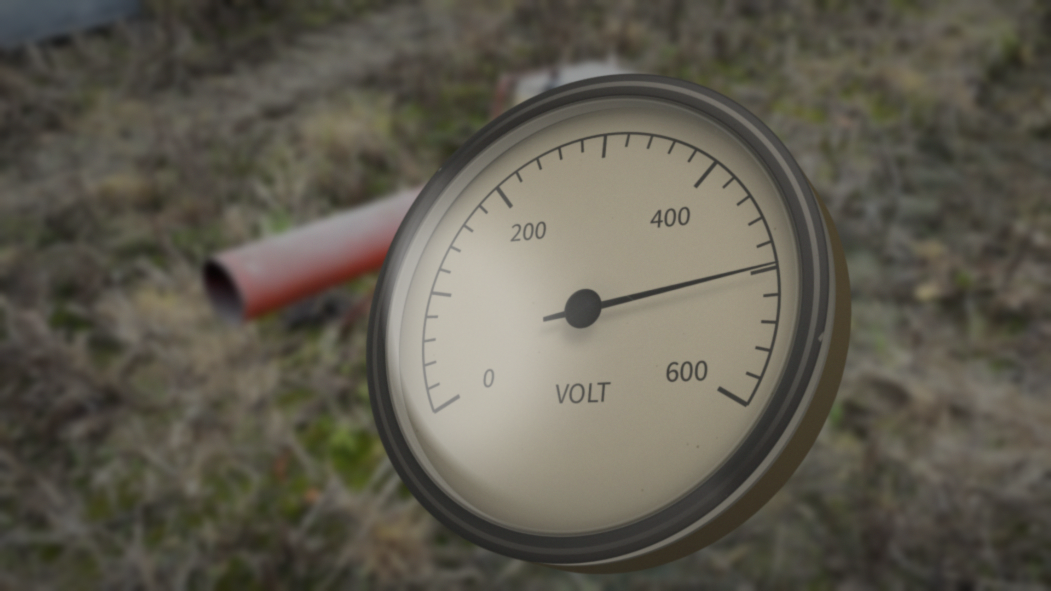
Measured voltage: 500 V
